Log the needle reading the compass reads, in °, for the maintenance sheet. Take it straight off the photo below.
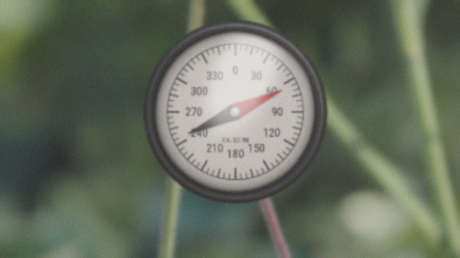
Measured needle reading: 65 °
